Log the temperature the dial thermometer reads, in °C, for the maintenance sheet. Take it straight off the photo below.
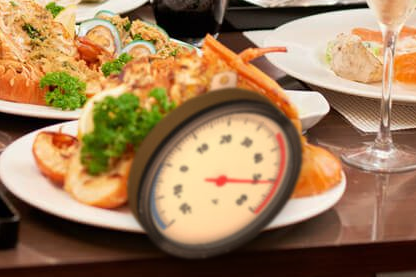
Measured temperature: 50 °C
